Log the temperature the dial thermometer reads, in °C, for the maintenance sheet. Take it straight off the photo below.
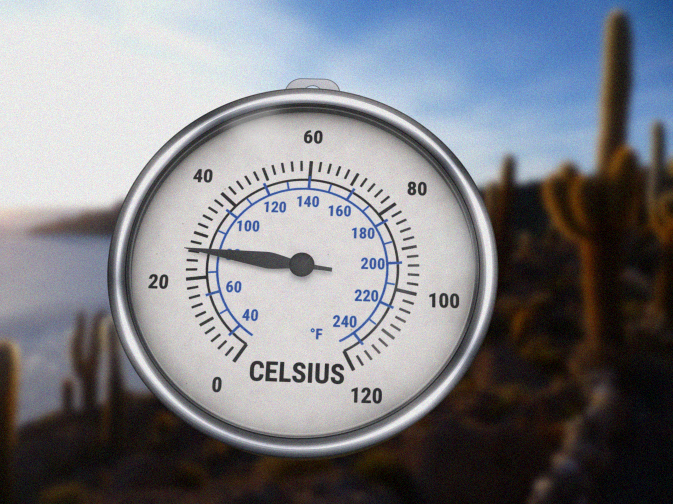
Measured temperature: 26 °C
